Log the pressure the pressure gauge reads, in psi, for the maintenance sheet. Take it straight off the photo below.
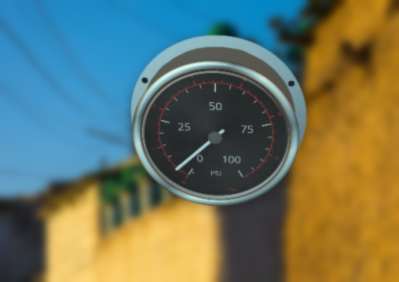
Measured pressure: 5 psi
